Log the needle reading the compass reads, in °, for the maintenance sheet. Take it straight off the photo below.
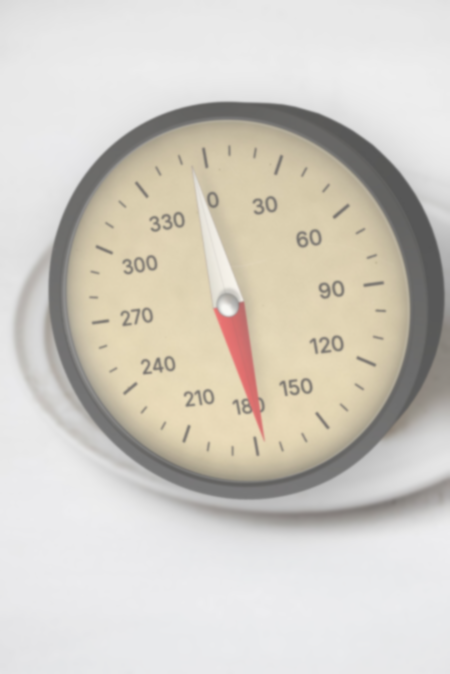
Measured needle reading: 175 °
